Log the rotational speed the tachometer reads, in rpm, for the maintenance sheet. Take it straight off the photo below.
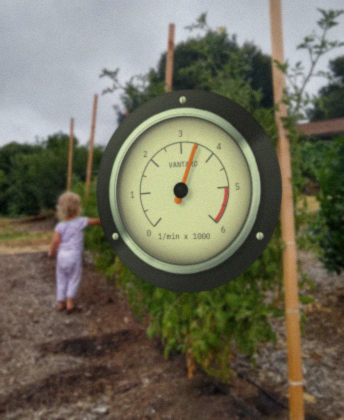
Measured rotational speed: 3500 rpm
